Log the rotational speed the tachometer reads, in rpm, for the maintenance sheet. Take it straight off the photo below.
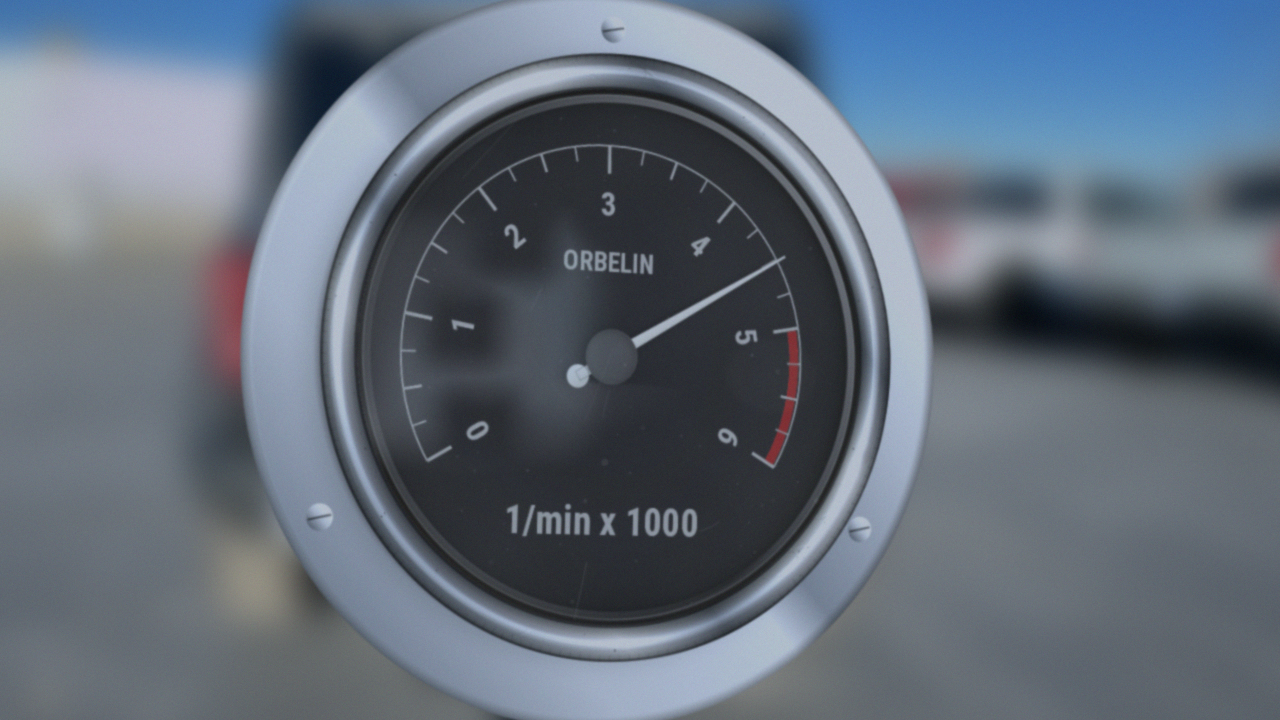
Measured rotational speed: 4500 rpm
